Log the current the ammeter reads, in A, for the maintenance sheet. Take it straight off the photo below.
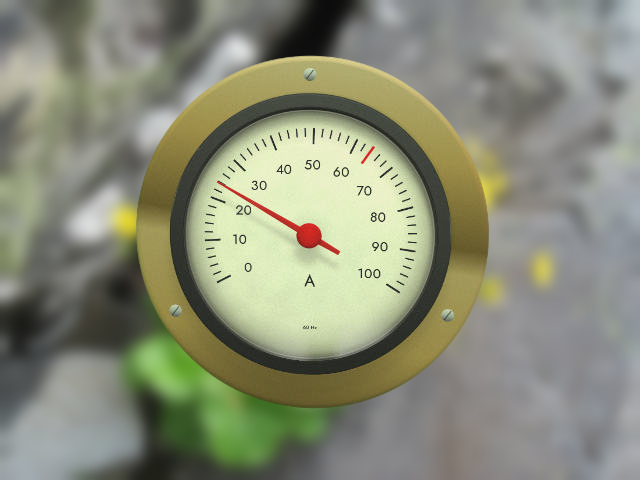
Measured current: 24 A
